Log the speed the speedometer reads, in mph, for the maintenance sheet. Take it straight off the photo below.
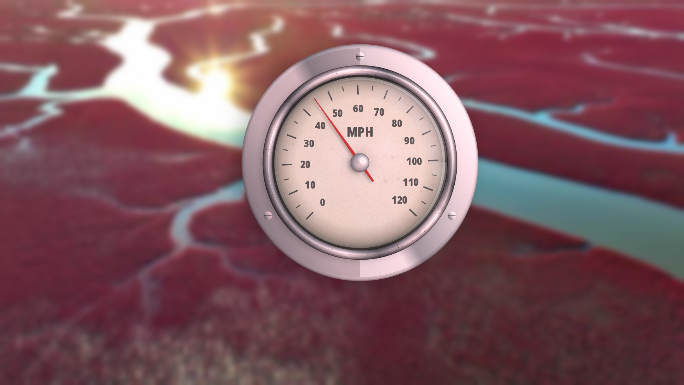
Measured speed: 45 mph
